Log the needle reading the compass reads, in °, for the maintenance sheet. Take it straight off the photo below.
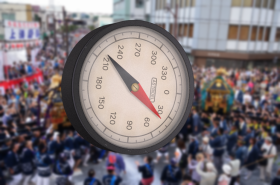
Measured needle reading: 40 °
